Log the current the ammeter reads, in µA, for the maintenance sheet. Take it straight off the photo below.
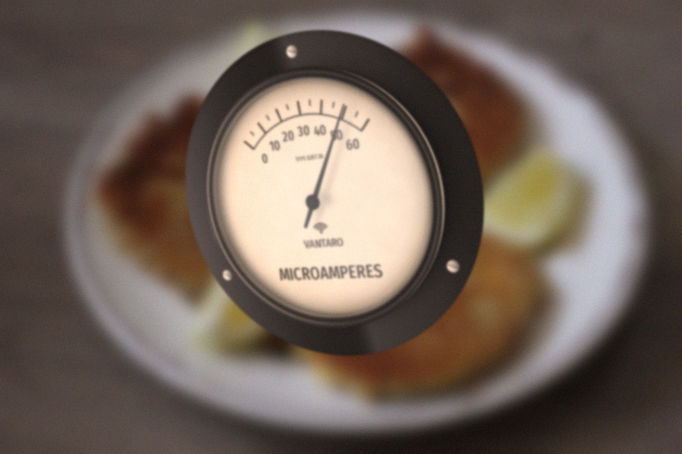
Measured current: 50 µA
